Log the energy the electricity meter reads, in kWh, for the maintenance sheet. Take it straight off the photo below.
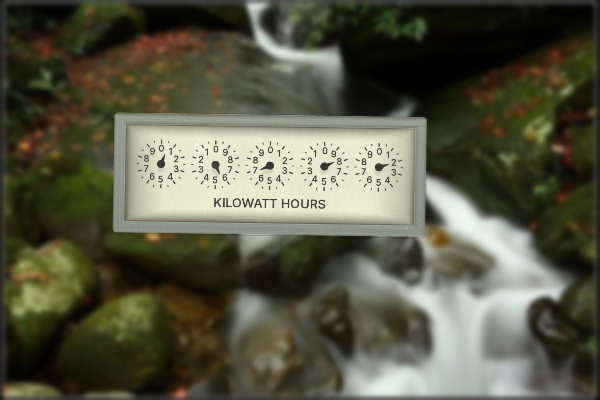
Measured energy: 5682 kWh
